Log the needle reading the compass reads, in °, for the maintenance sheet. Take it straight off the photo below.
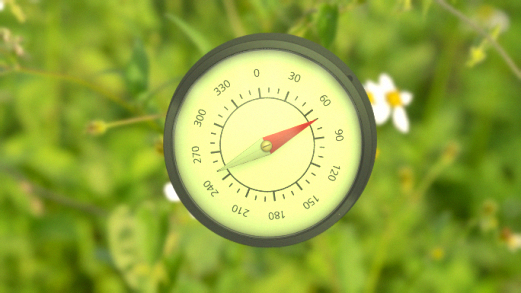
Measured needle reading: 70 °
